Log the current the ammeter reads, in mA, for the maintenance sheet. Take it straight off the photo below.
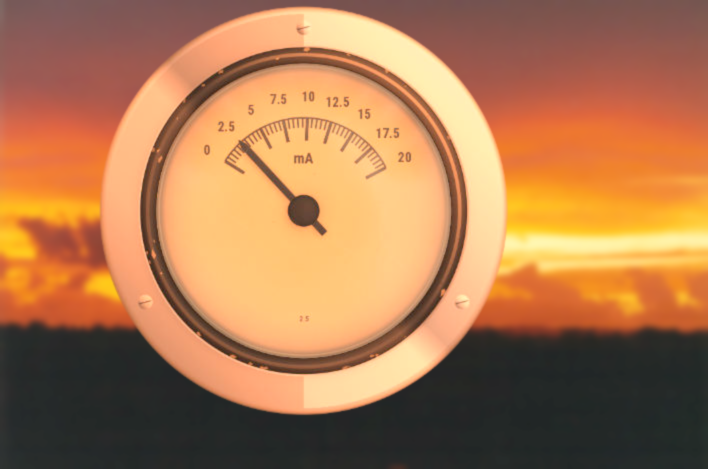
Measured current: 2.5 mA
